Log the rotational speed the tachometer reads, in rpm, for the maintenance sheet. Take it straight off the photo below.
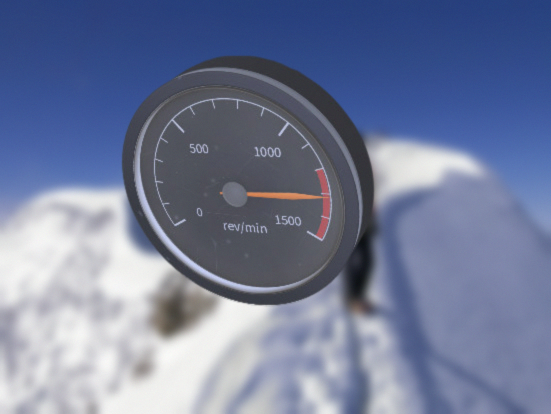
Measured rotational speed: 1300 rpm
